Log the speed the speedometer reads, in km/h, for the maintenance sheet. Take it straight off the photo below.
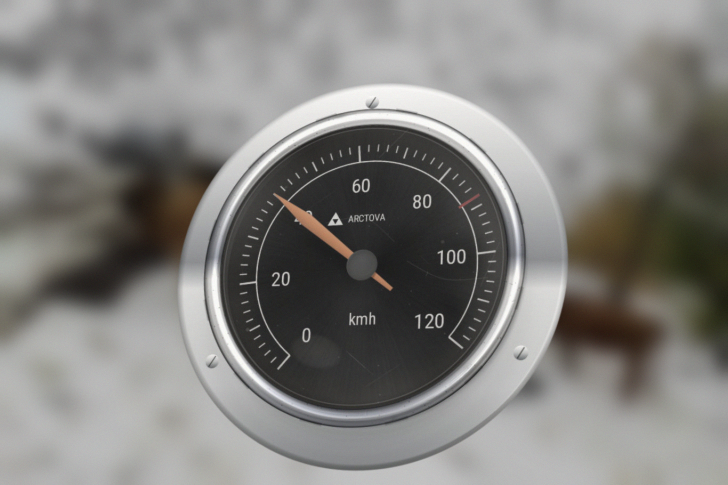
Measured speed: 40 km/h
